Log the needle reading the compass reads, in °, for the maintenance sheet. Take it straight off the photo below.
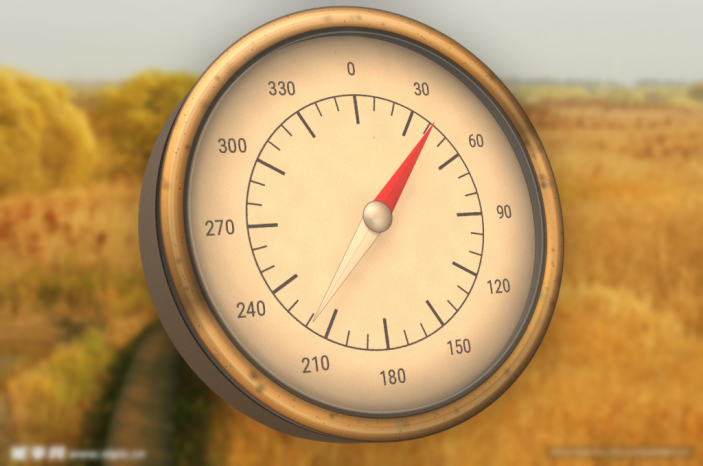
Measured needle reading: 40 °
